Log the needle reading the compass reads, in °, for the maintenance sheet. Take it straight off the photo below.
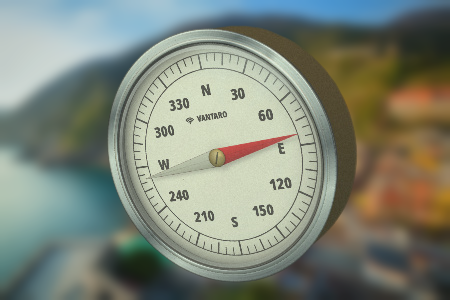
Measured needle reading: 82.5 °
